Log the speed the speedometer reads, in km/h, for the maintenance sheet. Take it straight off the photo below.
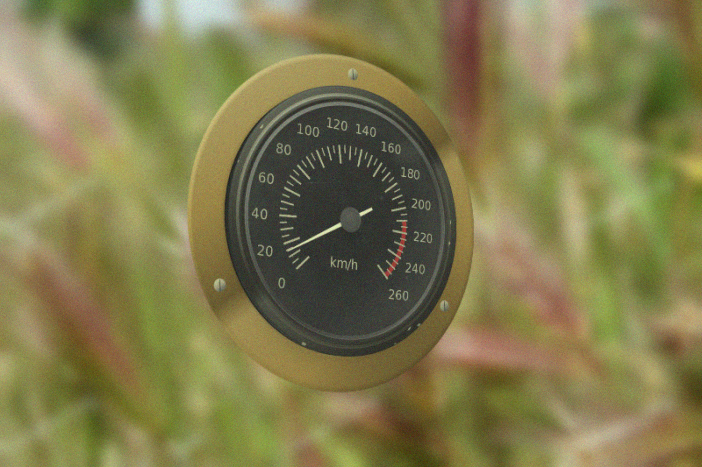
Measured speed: 15 km/h
